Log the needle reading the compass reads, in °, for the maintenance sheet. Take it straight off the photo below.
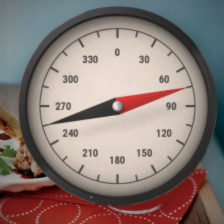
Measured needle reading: 75 °
